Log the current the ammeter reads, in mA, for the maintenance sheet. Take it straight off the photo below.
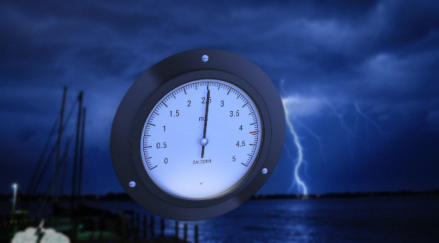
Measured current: 2.5 mA
